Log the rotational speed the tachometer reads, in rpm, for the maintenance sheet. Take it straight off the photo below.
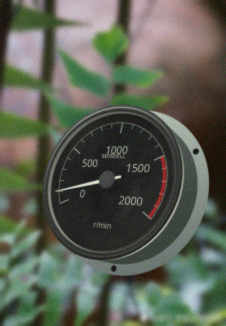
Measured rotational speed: 100 rpm
